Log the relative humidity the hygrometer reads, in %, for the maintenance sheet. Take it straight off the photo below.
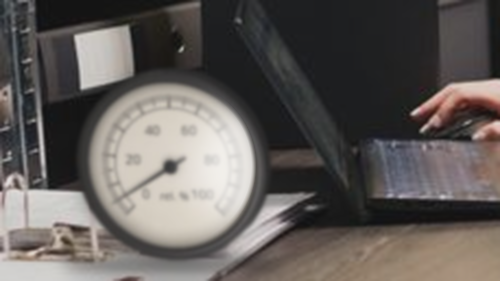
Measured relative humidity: 5 %
